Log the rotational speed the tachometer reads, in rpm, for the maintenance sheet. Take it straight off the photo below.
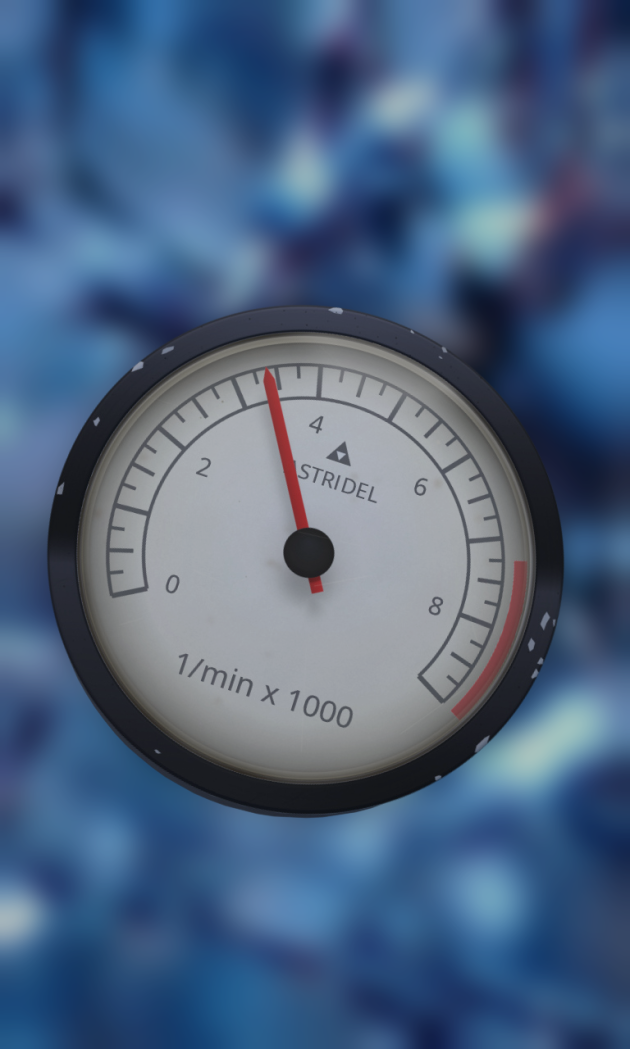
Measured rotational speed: 3375 rpm
